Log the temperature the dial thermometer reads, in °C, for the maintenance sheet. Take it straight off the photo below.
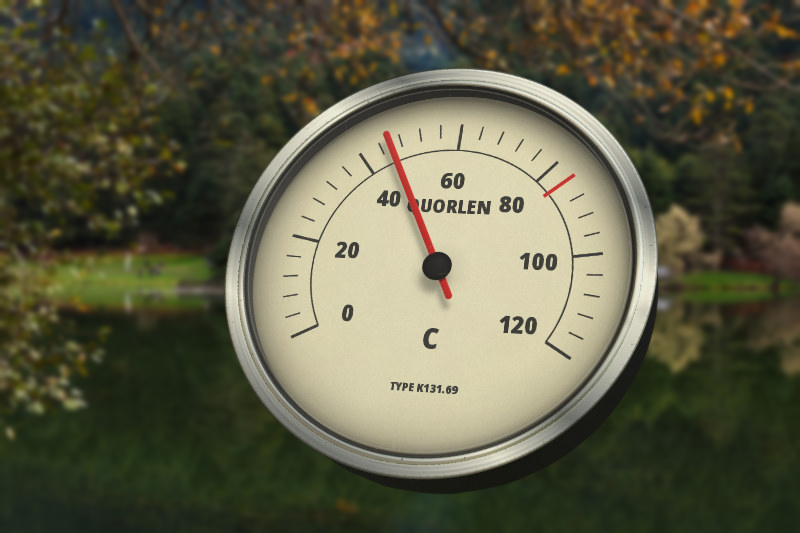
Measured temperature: 46 °C
